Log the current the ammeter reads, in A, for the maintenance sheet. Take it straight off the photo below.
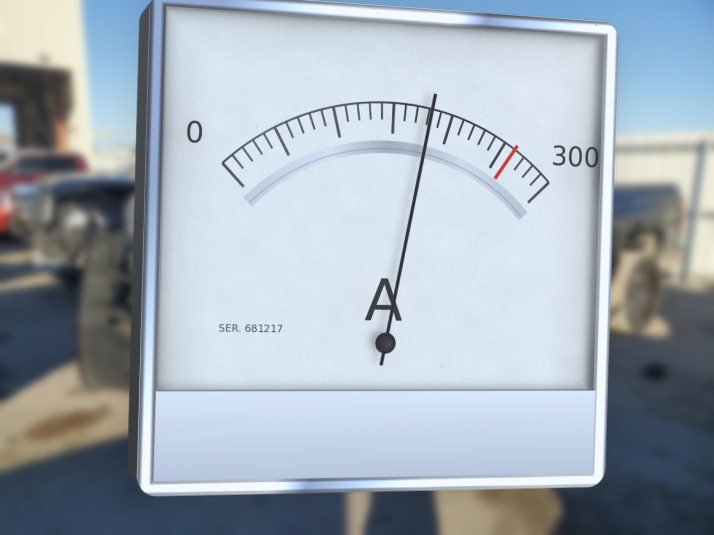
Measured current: 180 A
